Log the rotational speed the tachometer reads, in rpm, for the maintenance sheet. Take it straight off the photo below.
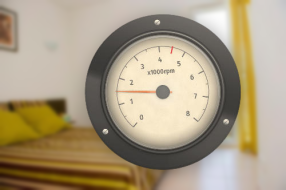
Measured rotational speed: 1500 rpm
